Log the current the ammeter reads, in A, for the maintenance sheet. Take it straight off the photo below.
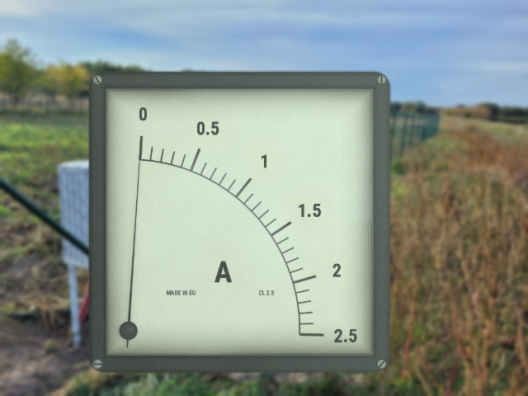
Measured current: 0 A
